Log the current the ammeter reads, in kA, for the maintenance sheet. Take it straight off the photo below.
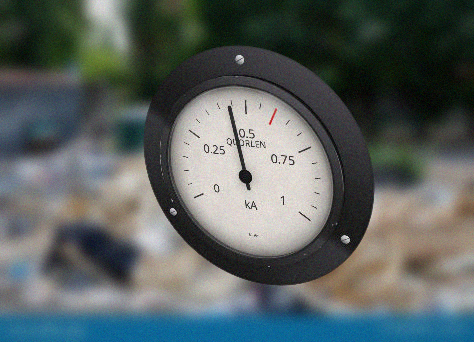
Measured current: 0.45 kA
